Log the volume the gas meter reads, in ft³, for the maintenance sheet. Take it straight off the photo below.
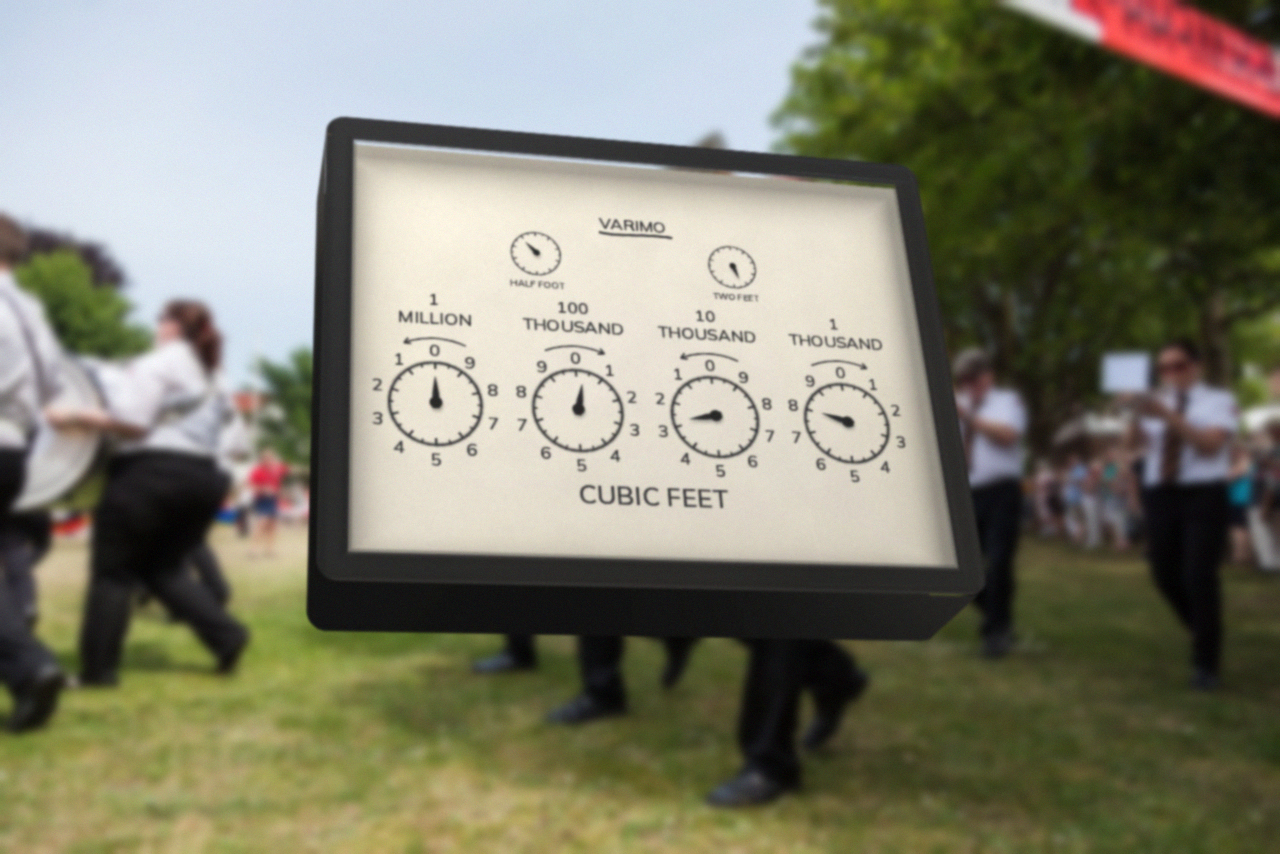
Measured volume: 2800 ft³
